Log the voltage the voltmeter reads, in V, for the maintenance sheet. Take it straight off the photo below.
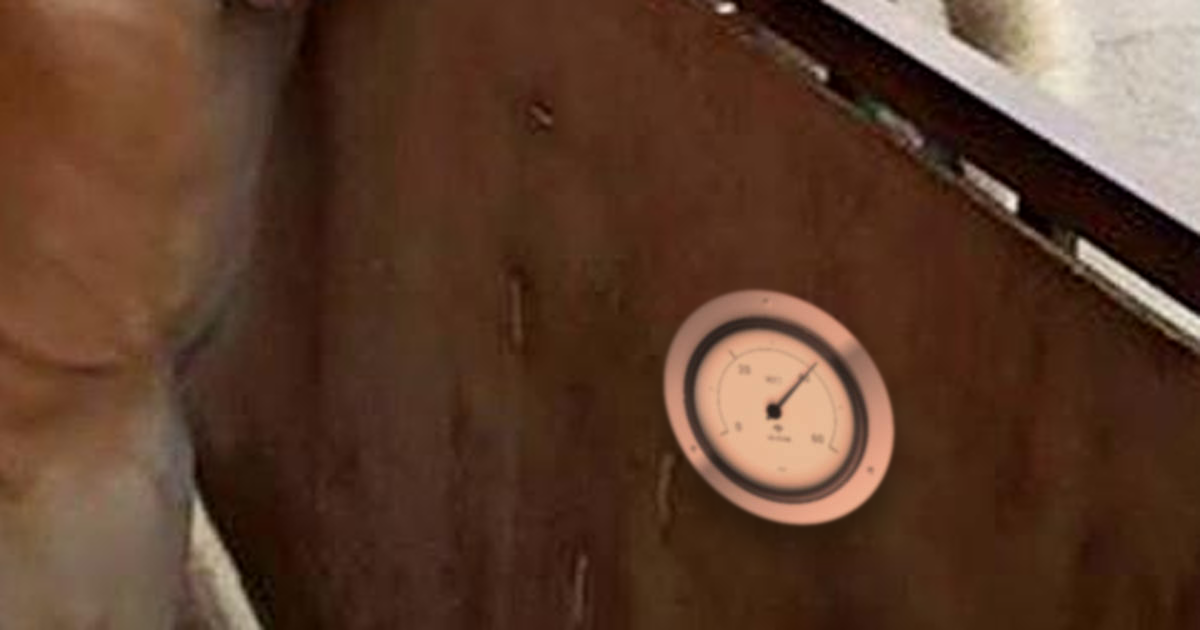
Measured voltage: 40 V
